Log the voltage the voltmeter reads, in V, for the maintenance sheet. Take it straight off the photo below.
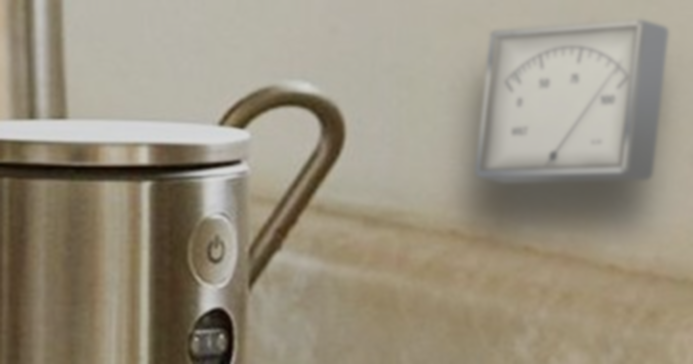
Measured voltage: 95 V
